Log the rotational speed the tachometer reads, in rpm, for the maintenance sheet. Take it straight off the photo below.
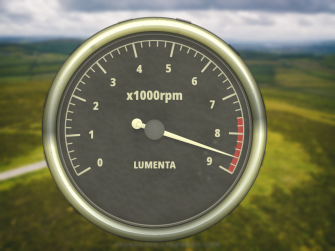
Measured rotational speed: 8600 rpm
